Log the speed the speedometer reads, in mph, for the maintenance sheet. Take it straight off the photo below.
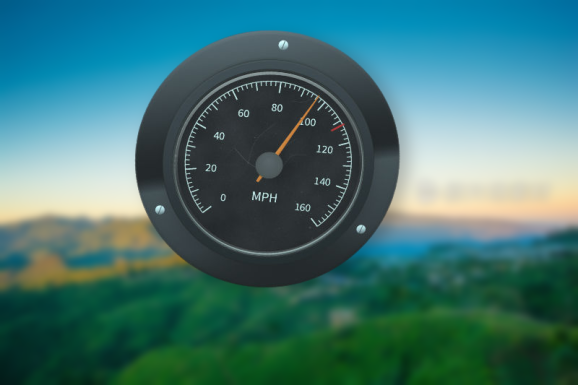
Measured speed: 96 mph
